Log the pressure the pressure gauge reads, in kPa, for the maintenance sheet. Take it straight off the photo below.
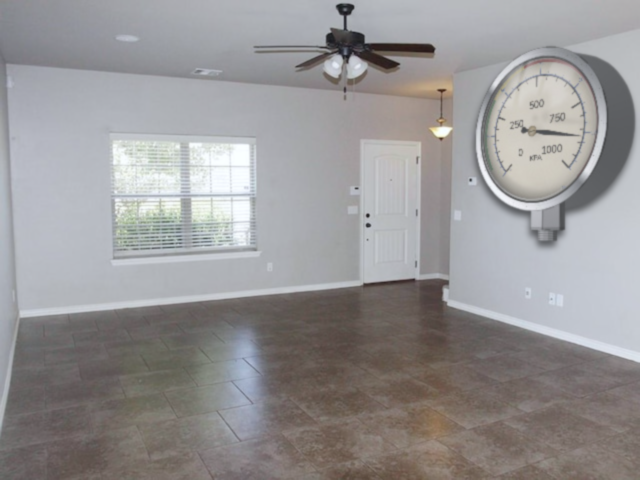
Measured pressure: 875 kPa
